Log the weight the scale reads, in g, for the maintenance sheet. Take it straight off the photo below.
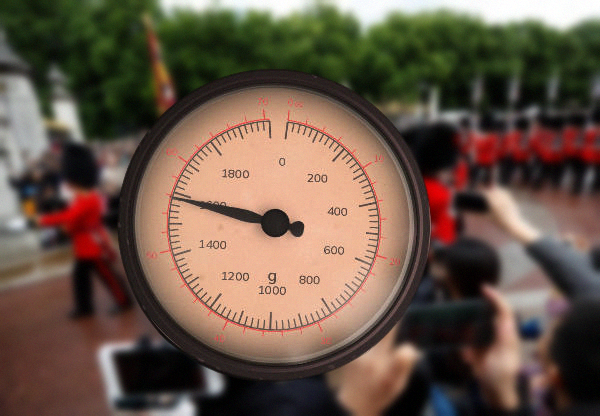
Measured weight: 1580 g
